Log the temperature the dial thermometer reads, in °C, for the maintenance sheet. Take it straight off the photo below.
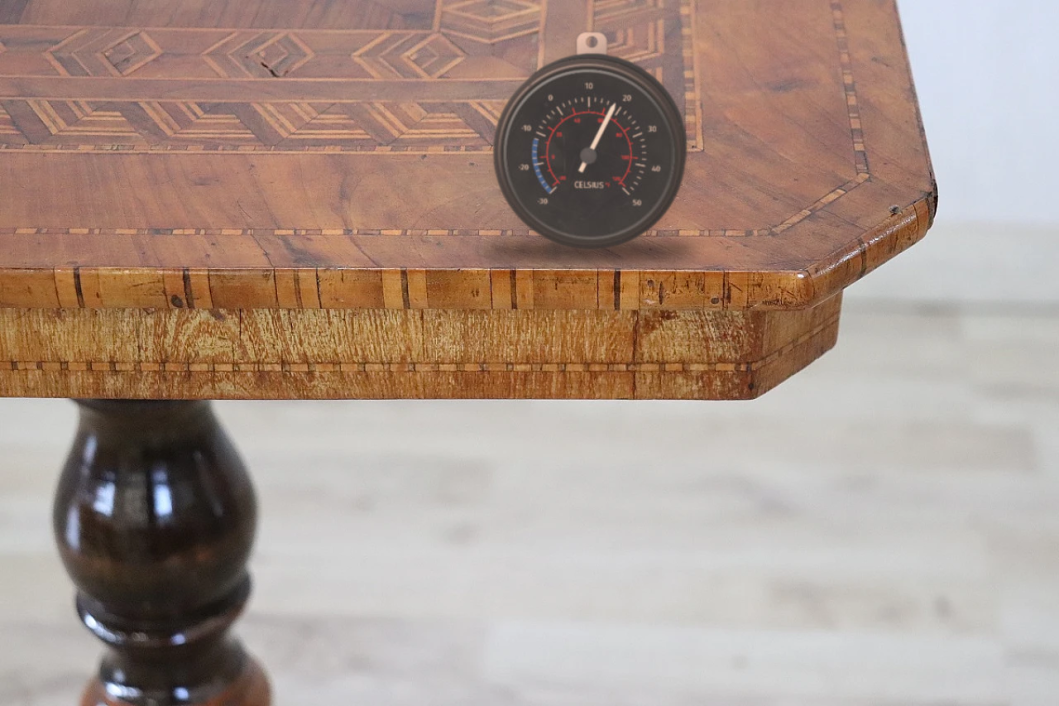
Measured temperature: 18 °C
